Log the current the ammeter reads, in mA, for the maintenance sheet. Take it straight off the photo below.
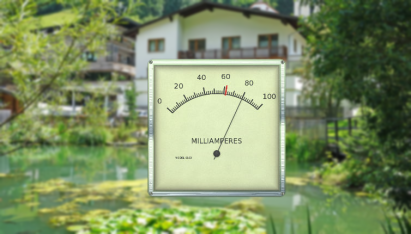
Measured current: 80 mA
